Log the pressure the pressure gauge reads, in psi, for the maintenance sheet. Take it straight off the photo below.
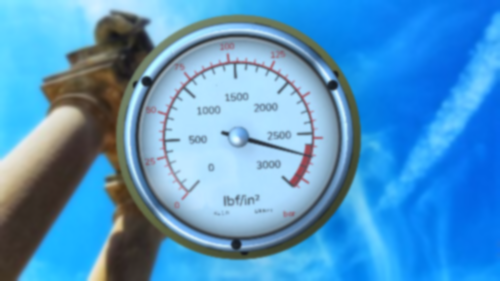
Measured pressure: 2700 psi
